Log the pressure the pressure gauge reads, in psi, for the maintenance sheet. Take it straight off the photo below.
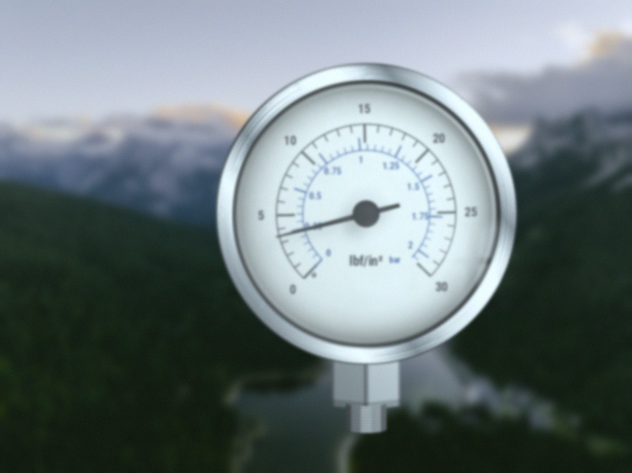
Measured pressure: 3.5 psi
